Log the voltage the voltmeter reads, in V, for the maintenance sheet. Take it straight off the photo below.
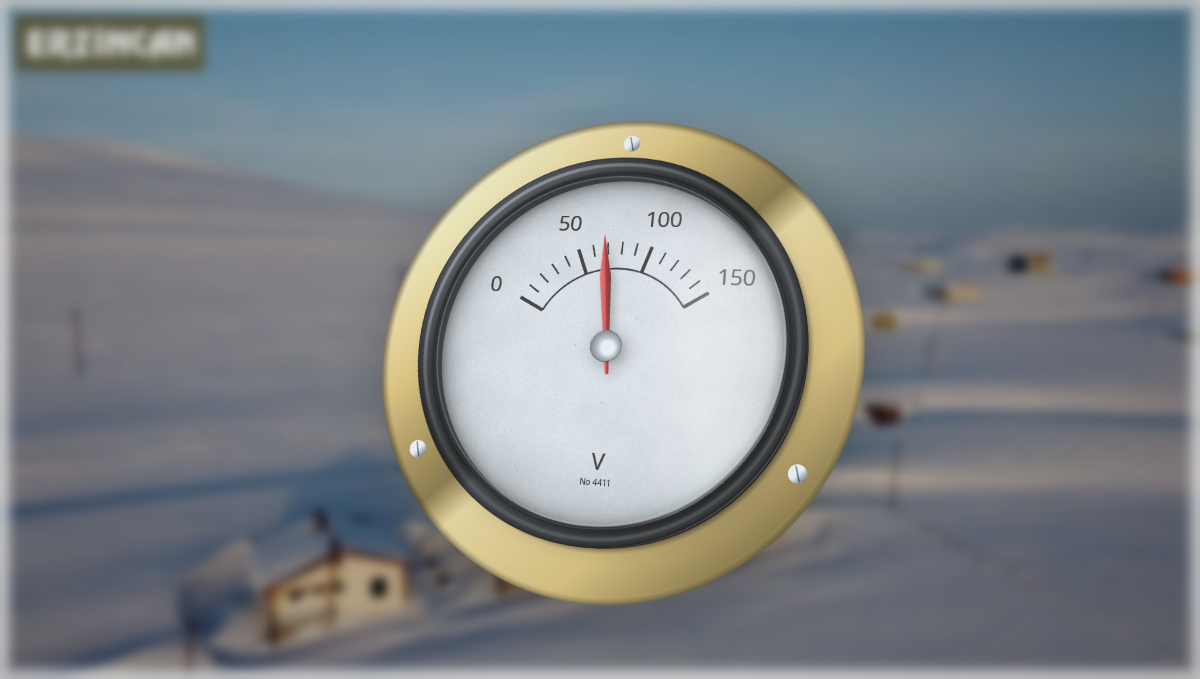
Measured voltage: 70 V
